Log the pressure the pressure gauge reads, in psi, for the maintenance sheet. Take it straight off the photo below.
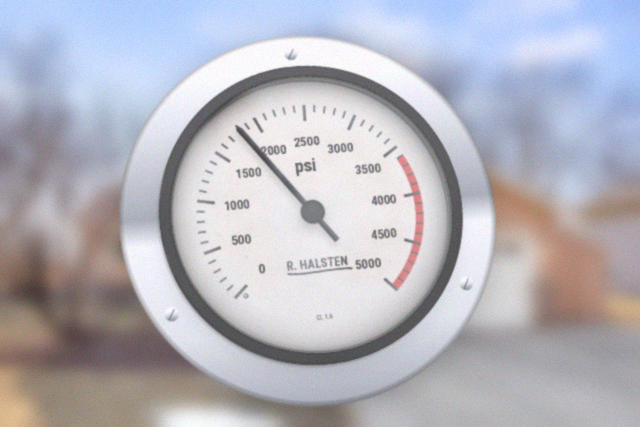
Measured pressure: 1800 psi
